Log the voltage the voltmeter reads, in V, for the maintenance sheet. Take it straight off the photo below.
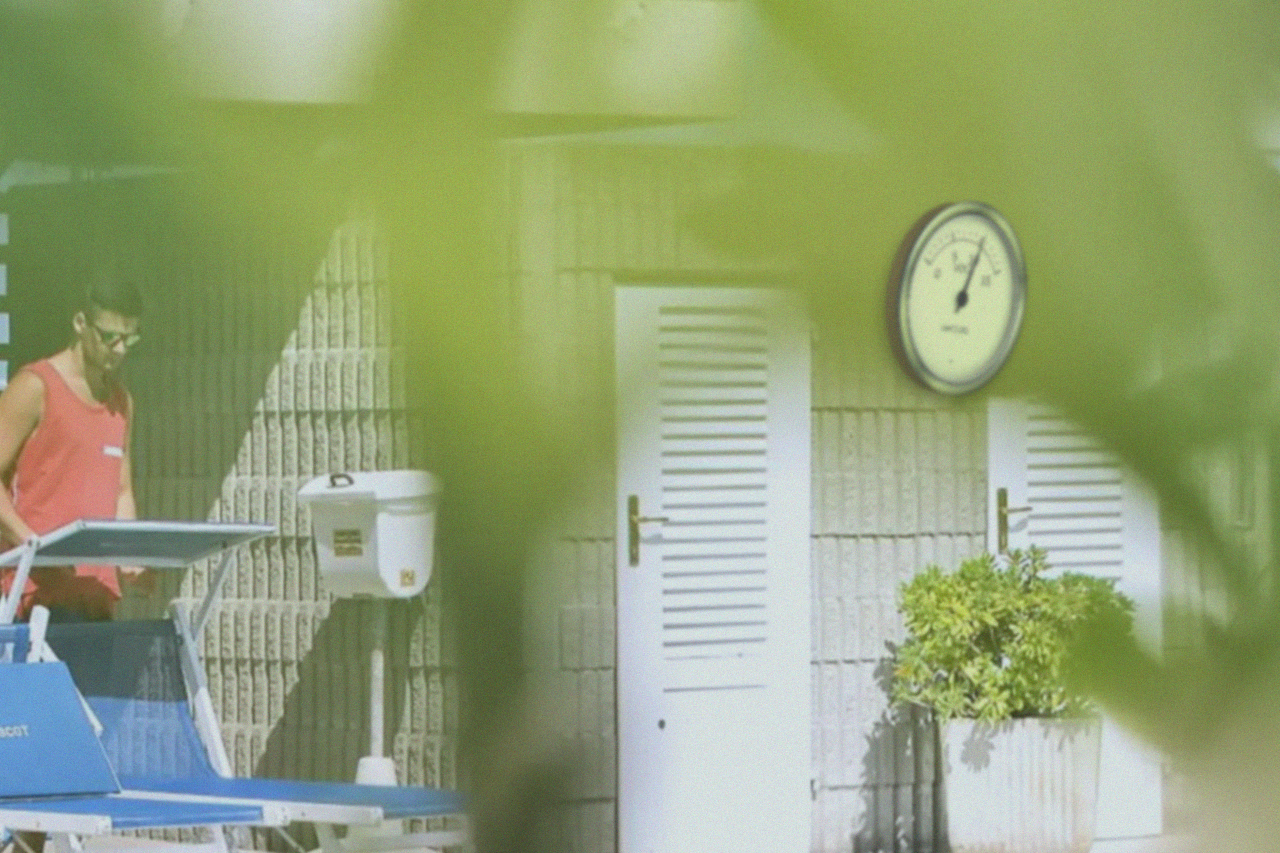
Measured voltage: 10 V
